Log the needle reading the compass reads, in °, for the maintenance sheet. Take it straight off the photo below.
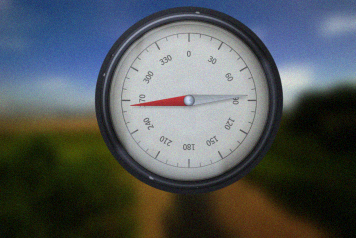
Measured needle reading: 265 °
